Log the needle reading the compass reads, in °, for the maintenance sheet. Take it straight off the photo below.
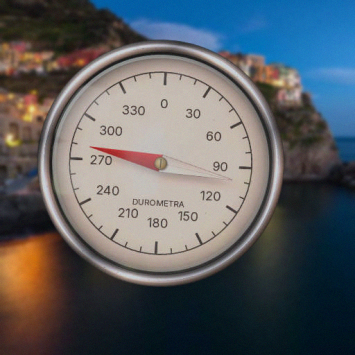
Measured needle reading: 280 °
